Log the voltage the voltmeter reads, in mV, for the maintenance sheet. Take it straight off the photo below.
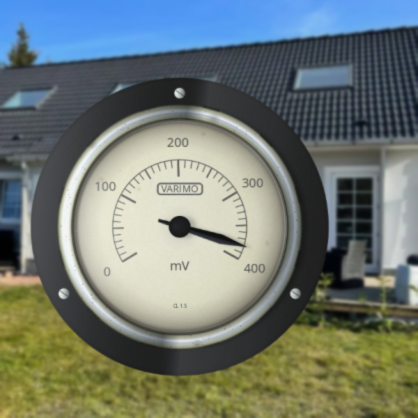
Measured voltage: 380 mV
